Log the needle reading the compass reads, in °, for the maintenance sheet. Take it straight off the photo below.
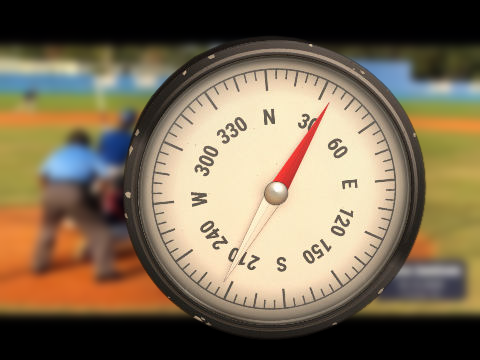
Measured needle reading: 35 °
